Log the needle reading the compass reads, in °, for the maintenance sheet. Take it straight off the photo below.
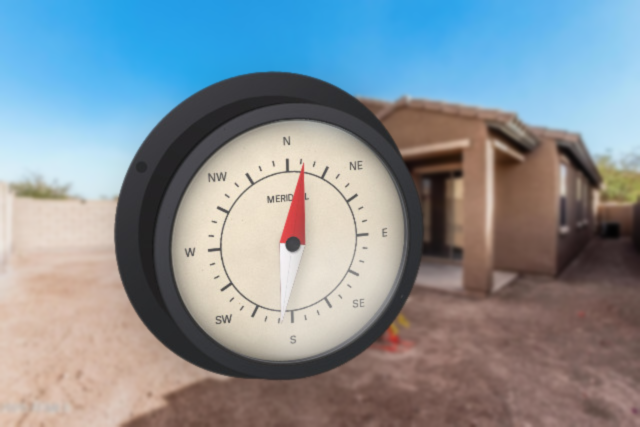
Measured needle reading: 10 °
